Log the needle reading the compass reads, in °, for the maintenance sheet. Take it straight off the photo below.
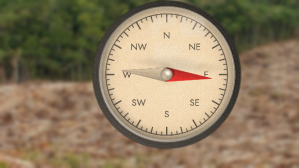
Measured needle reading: 95 °
